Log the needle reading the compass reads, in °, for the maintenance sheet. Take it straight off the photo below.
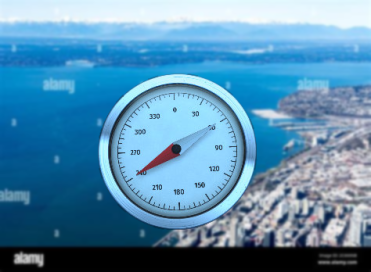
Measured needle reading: 240 °
